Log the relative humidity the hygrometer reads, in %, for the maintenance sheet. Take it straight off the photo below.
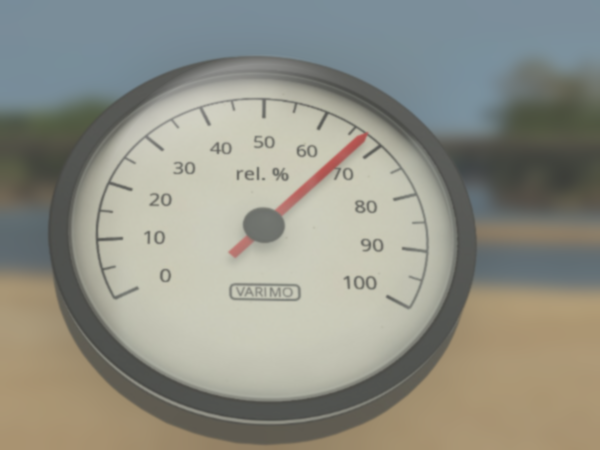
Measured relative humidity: 67.5 %
